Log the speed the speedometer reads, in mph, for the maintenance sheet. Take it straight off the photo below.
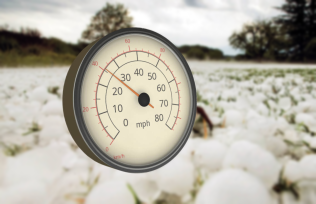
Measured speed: 25 mph
